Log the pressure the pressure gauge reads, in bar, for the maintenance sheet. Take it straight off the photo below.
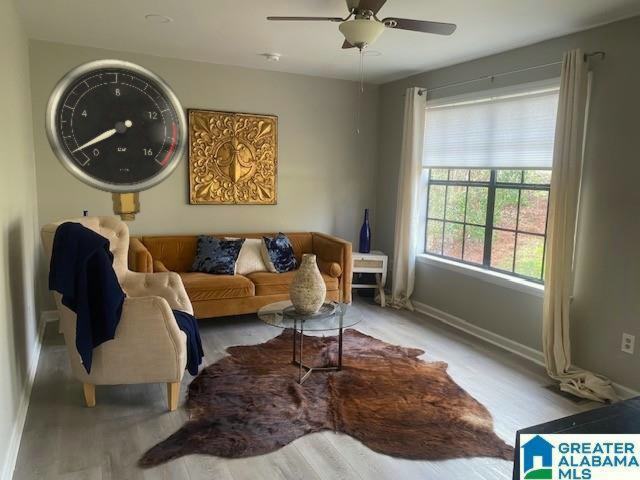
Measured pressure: 1 bar
